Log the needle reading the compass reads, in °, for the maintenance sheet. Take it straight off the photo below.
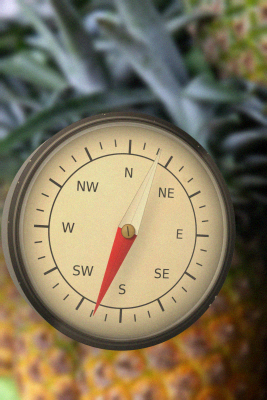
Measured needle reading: 200 °
